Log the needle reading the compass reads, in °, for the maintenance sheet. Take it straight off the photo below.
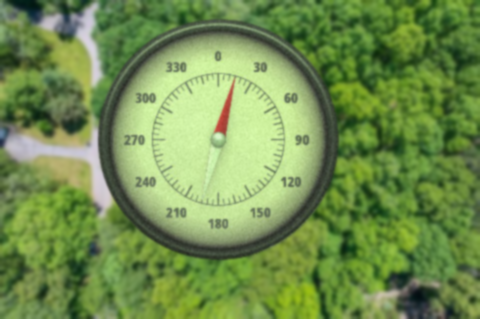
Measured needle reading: 15 °
